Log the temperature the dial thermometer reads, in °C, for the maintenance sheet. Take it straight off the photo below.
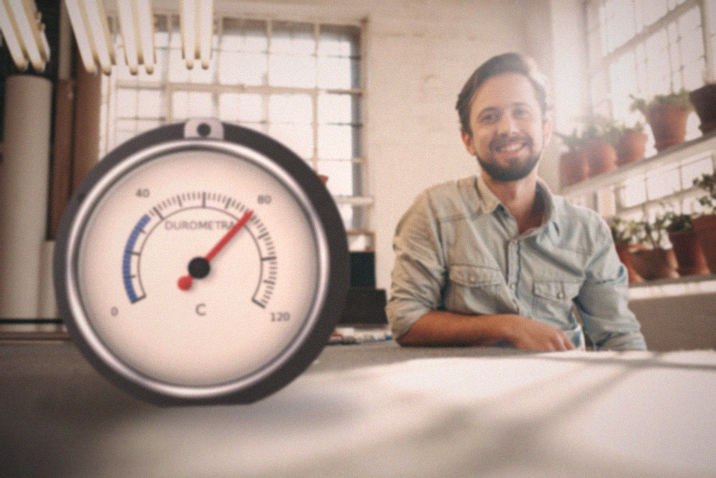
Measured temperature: 80 °C
